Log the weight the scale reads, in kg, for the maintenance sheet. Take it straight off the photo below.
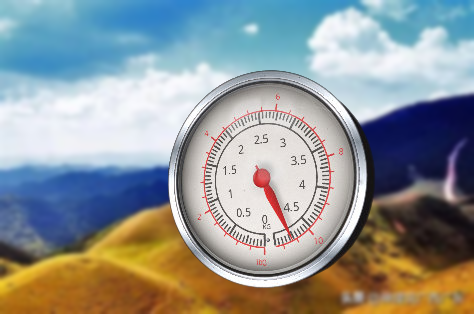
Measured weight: 4.75 kg
